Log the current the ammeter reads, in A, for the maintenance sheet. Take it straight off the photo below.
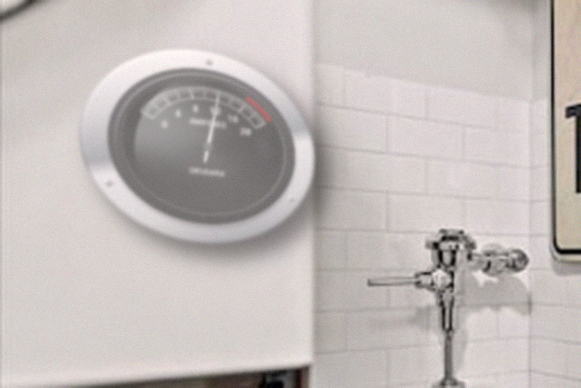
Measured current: 12 A
